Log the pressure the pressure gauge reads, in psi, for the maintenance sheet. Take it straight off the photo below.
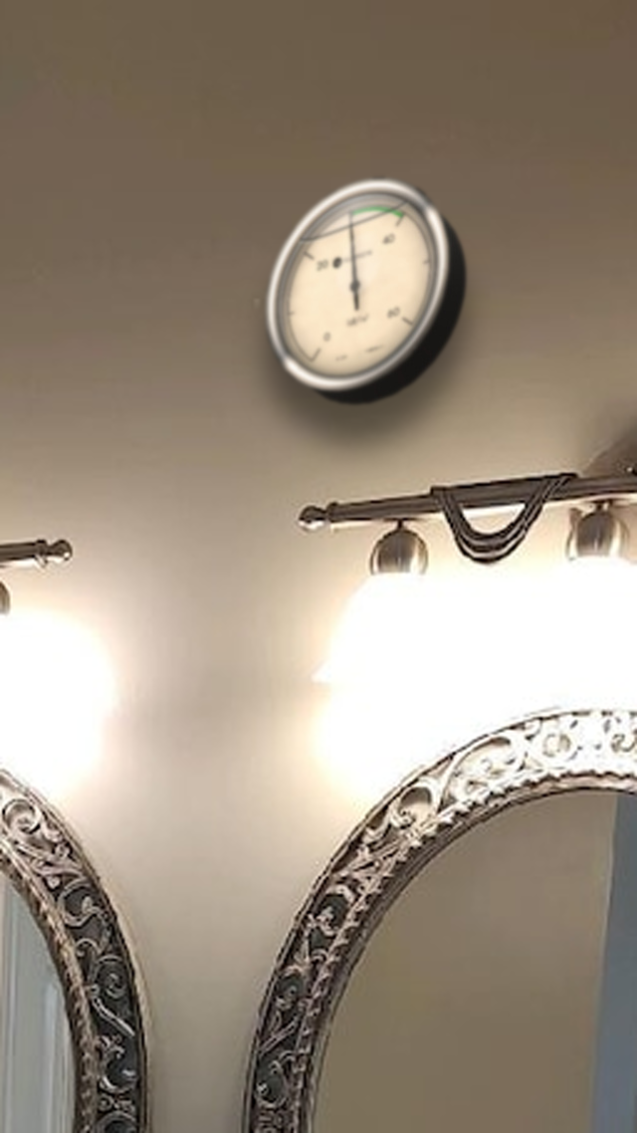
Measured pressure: 30 psi
